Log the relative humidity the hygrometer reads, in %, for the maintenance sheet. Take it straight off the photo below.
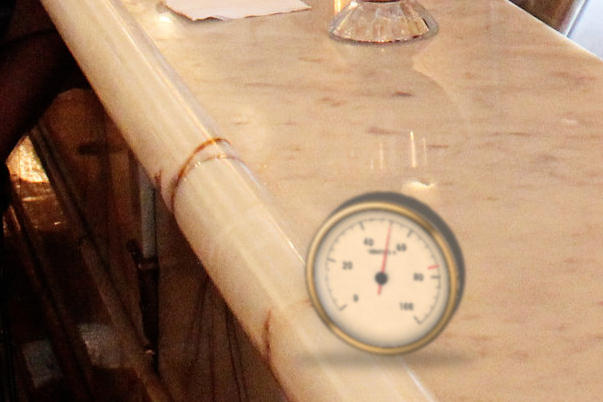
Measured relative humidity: 52 %
